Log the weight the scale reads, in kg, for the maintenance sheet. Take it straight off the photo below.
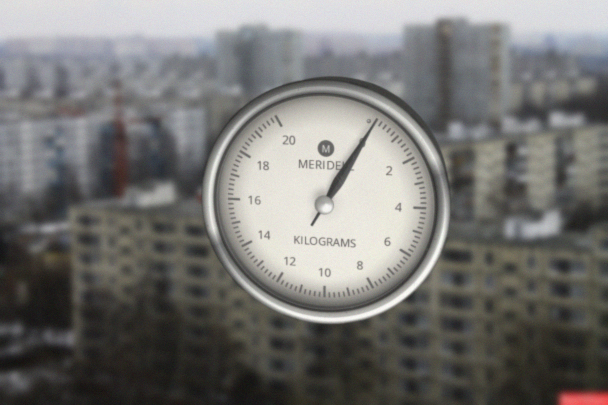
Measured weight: 0 kg
